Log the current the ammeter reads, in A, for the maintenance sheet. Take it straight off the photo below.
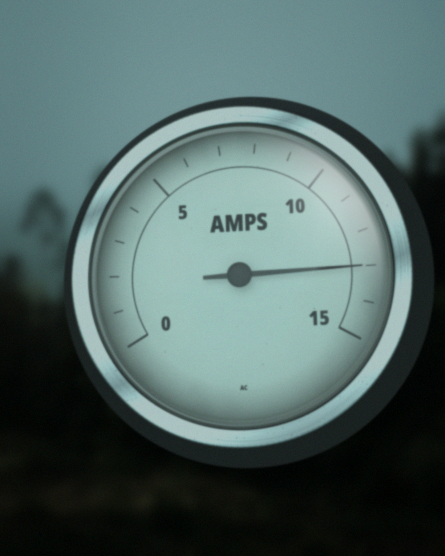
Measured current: 13 A
